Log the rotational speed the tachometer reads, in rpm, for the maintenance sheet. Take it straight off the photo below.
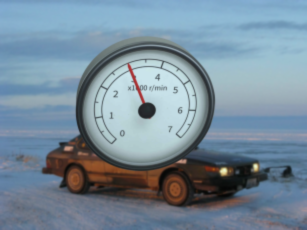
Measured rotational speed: 3000 rpm
